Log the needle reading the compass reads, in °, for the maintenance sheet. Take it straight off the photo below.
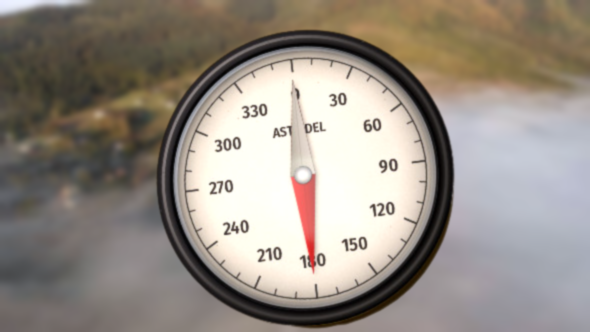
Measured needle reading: 180 °
